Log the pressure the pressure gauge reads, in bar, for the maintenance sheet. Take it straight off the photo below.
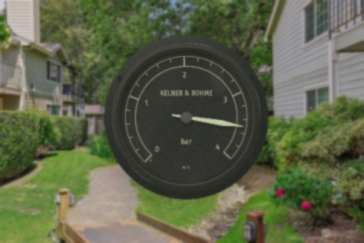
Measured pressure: 3.5 bar
